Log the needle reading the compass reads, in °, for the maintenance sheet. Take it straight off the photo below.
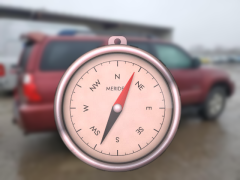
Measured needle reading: 25 °
